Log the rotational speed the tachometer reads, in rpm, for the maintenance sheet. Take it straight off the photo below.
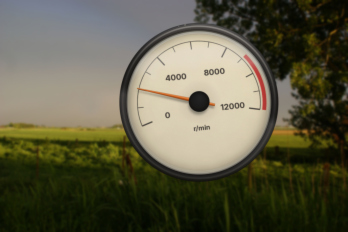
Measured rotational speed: 2000 rpm
